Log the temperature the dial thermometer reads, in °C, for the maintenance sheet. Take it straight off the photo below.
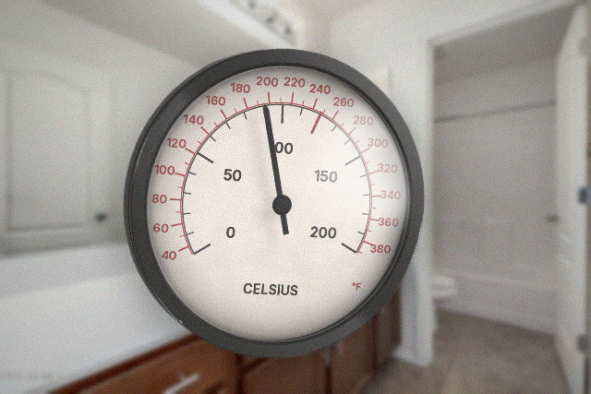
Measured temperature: 90 °C
